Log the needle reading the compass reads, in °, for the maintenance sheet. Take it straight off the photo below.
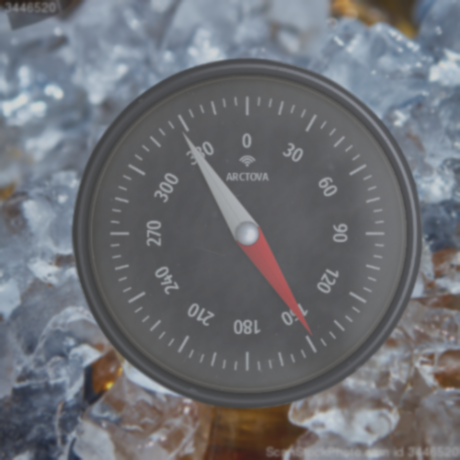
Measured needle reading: 147.5 °
